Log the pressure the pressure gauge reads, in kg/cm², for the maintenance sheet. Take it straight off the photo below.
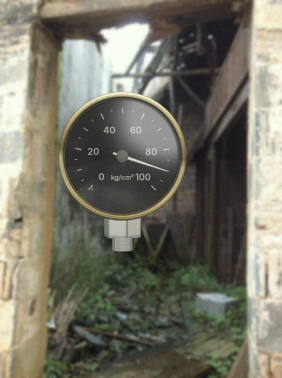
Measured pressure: 90 kg/cm²
